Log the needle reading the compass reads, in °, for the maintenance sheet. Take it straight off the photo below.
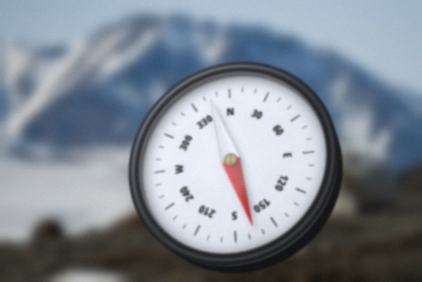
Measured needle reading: 165 °
